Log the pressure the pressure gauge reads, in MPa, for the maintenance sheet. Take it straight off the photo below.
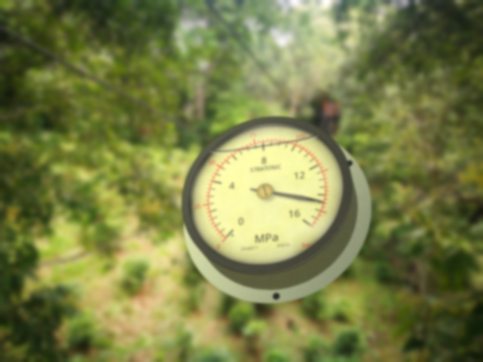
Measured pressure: 14.5 MPa
